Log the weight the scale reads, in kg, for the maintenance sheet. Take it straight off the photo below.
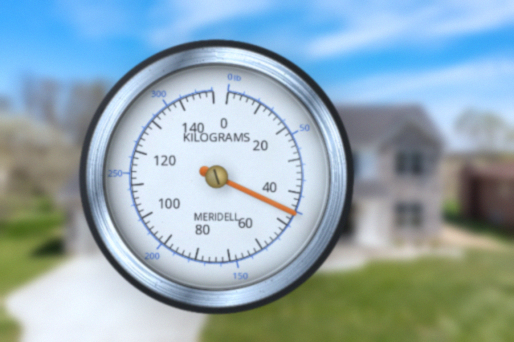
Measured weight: 46 kg
